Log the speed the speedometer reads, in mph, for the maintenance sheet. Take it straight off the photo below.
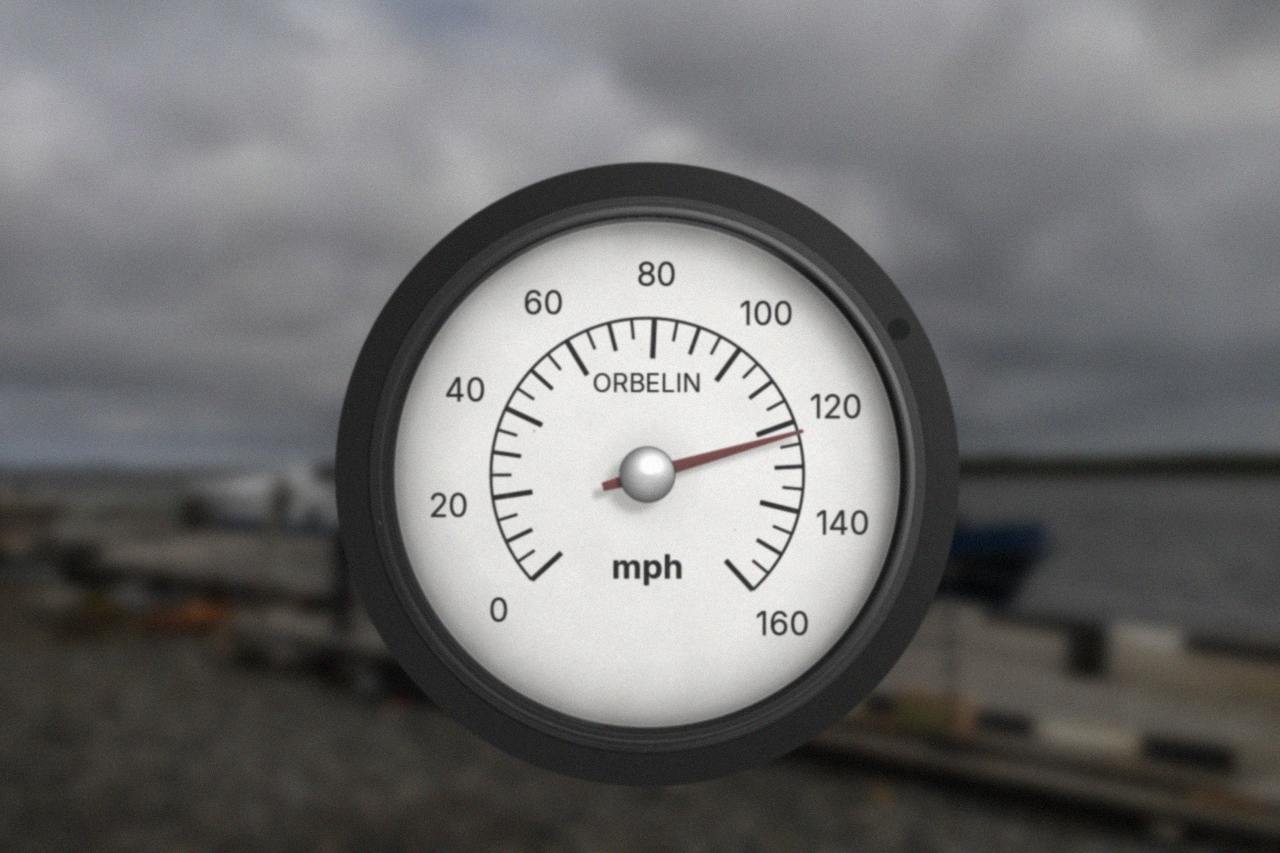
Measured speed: 122.5 mph
